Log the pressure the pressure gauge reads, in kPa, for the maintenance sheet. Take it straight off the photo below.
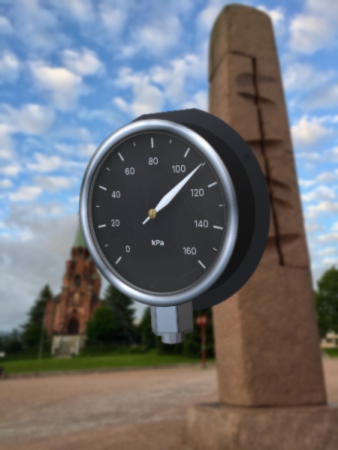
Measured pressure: 110 kPa
